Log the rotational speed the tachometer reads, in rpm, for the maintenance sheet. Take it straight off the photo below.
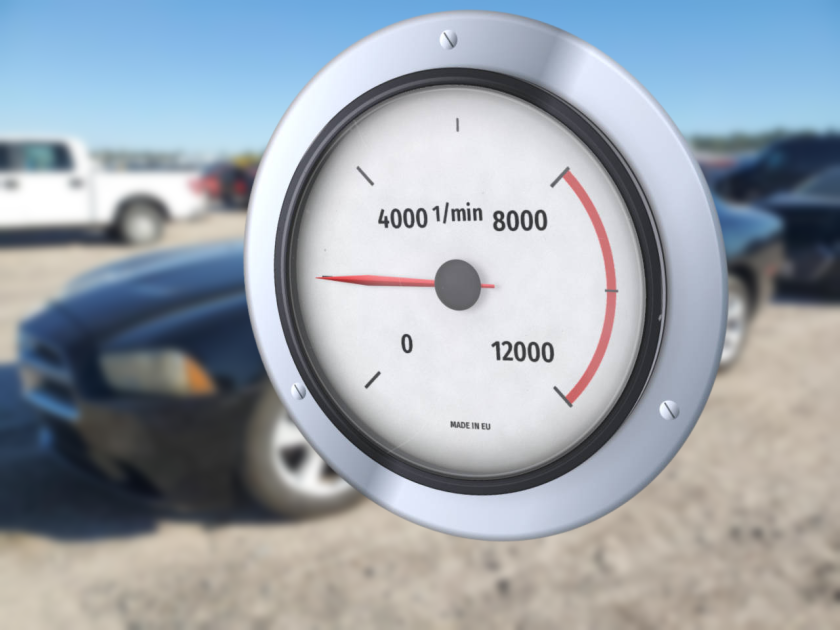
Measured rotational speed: 2000 rpm
